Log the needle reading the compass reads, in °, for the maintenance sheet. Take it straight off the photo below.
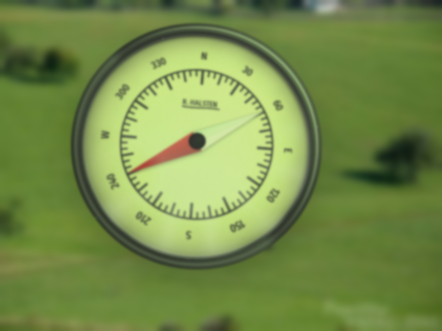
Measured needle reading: 240 °
